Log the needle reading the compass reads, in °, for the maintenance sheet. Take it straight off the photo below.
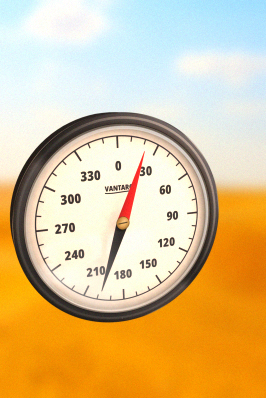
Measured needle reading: 20 °
